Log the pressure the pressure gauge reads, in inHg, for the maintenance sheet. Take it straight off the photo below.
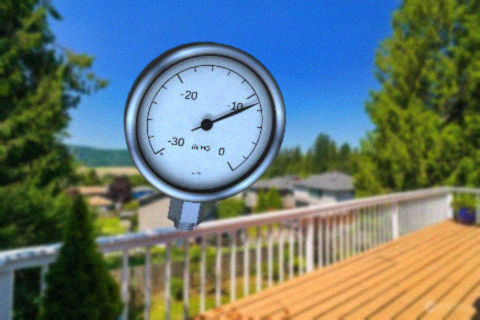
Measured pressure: -9 inHg
